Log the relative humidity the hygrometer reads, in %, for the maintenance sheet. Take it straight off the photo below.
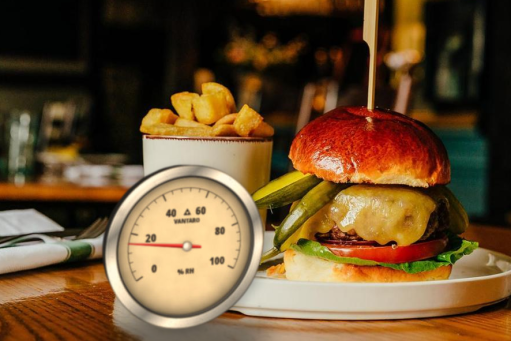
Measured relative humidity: 16 %
